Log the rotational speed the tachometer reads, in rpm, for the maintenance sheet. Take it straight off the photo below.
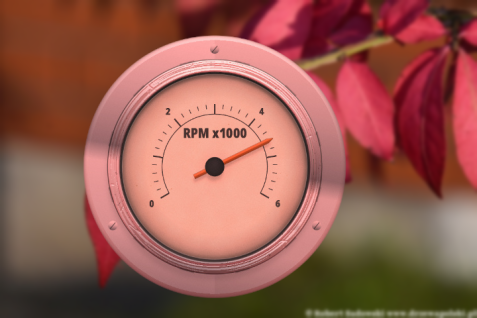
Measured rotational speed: 4600 rpm
